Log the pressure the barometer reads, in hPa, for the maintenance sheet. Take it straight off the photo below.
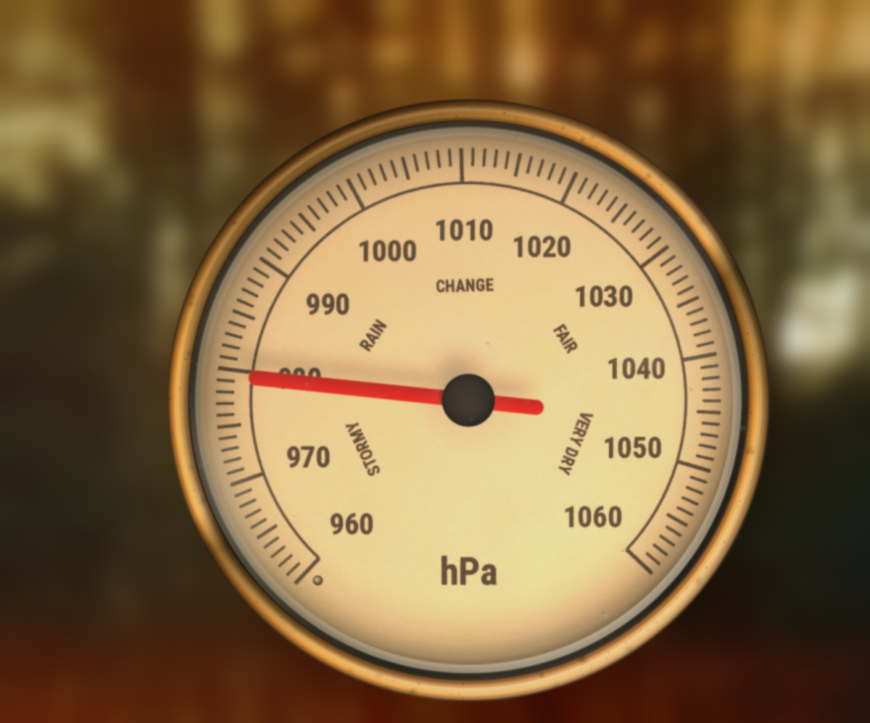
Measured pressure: 979.5 hPa
